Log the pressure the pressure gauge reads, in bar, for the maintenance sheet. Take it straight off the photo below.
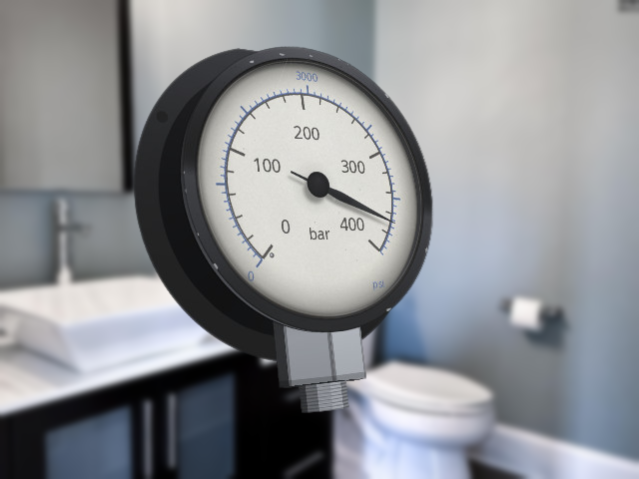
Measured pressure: 370 bar
